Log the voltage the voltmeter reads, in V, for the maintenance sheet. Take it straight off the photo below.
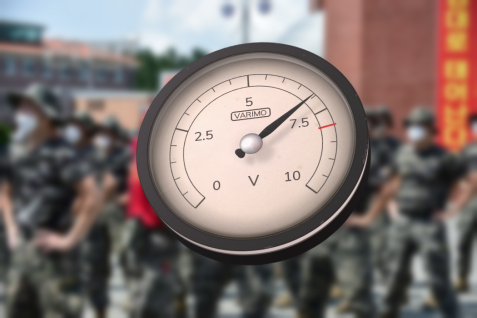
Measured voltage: 7 V
